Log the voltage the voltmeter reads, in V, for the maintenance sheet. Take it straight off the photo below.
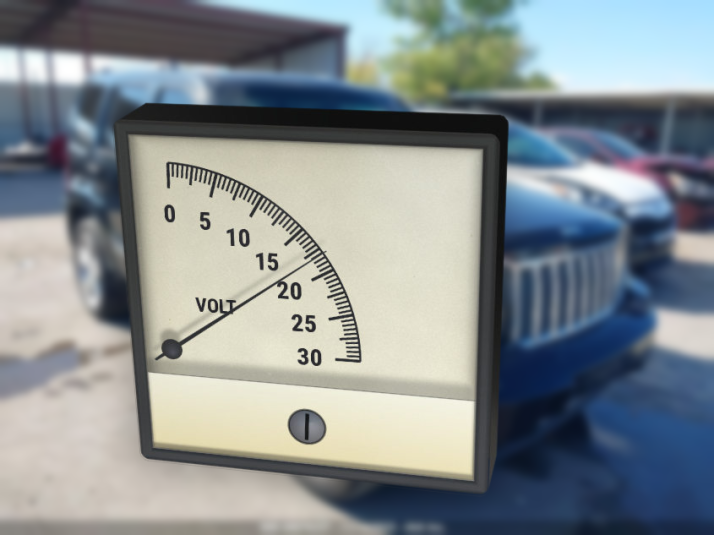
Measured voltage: 18 V
